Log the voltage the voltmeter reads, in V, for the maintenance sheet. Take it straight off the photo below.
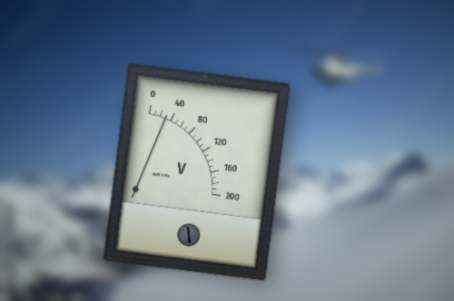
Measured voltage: 30 V
